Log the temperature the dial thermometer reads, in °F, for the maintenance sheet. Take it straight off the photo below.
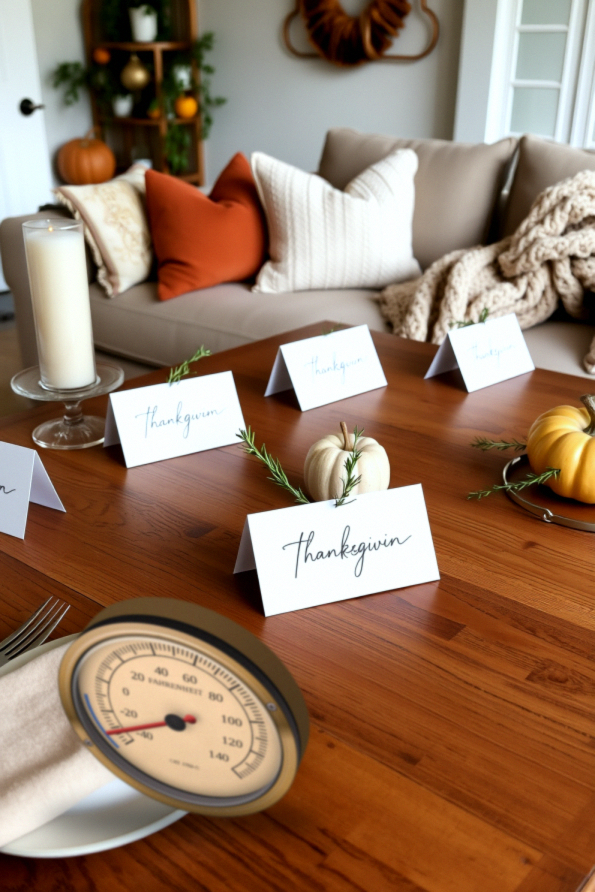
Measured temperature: -30 °F
